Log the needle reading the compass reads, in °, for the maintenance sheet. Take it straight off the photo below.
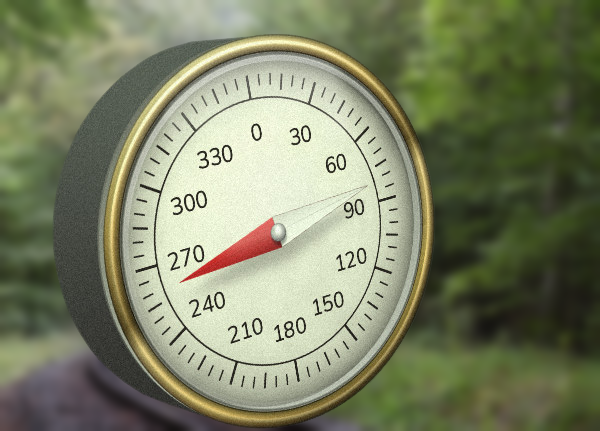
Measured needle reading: 260 °
